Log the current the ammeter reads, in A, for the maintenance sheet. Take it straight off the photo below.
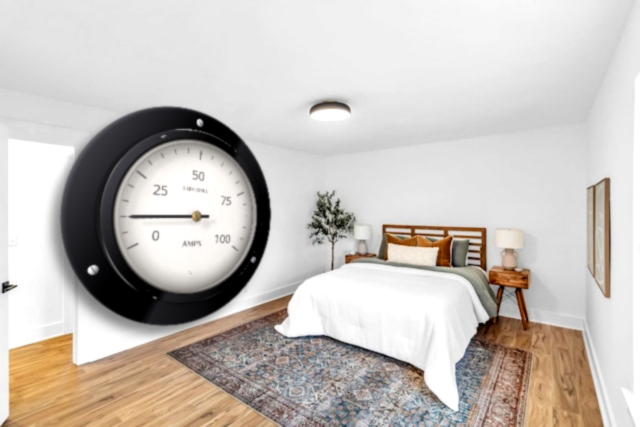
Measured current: 10 A
